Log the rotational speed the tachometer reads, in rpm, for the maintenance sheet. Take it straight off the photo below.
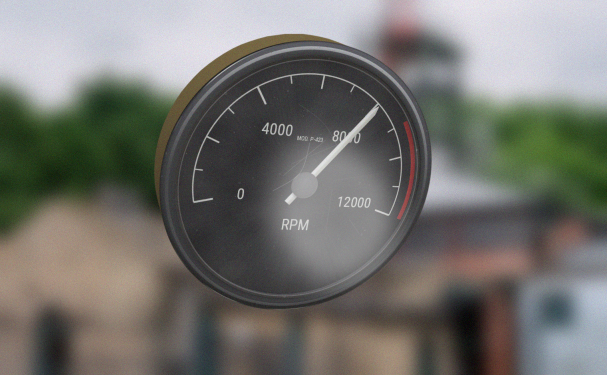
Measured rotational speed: 8000 rpm
